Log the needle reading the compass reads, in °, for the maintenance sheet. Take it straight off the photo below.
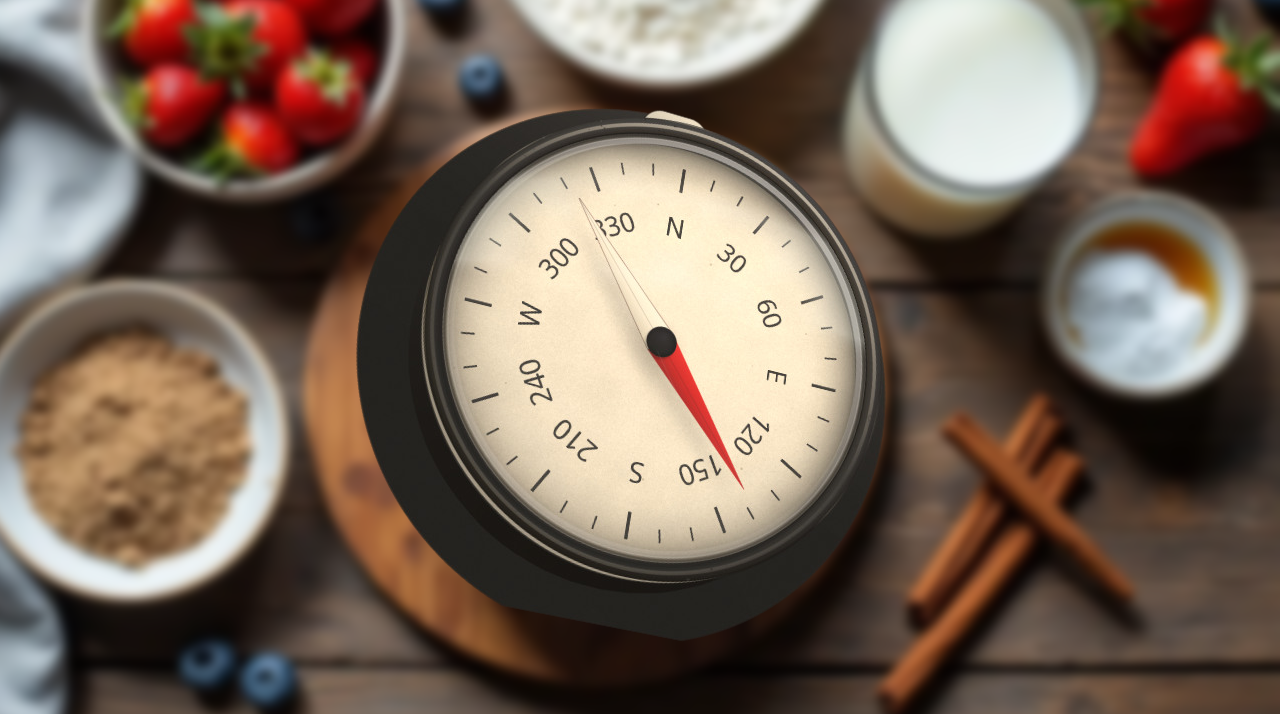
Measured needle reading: 140 °
